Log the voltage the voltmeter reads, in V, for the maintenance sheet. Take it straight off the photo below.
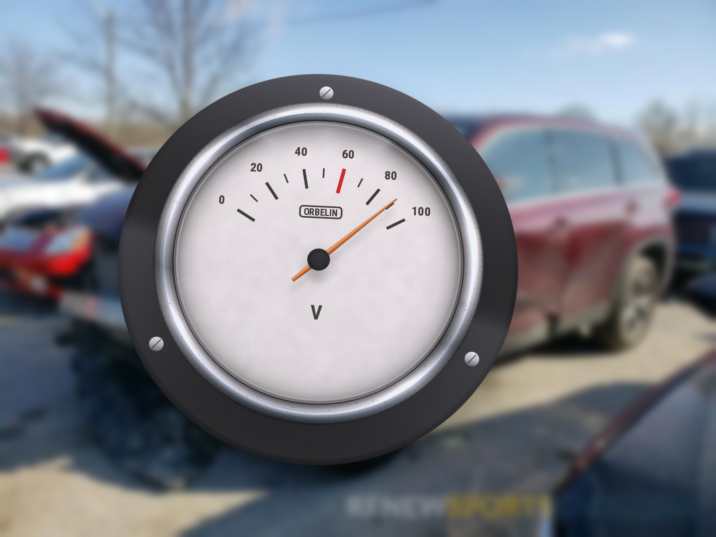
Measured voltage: 90 V
